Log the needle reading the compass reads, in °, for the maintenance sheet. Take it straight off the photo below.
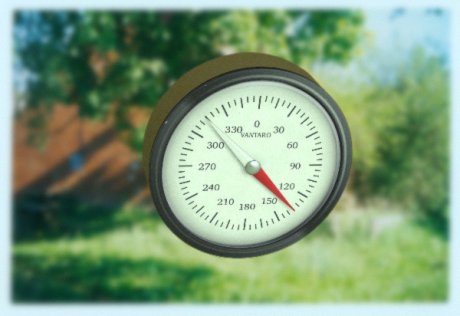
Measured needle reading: 135 °
